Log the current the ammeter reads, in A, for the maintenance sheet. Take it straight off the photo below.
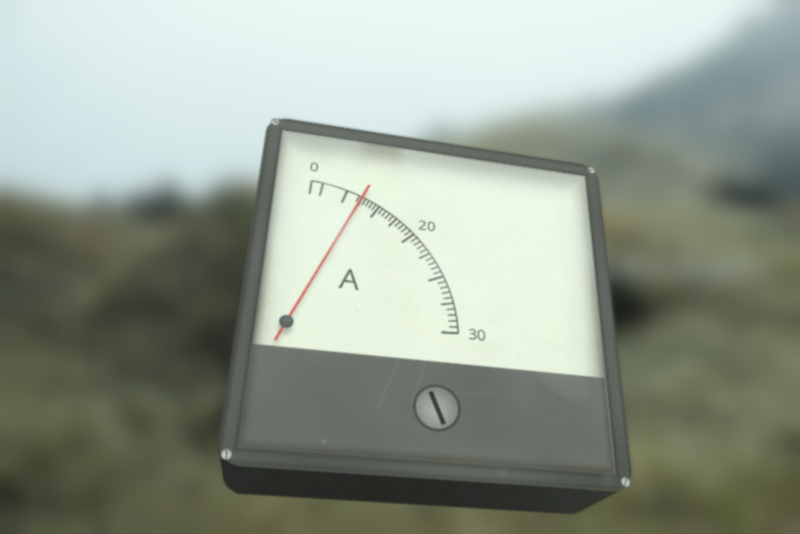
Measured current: 12.5 A
